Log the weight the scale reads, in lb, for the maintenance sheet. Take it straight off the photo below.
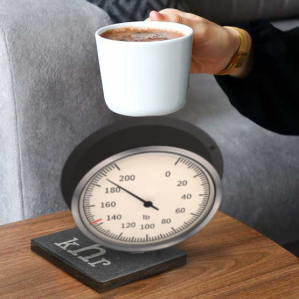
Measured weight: 190 lb
